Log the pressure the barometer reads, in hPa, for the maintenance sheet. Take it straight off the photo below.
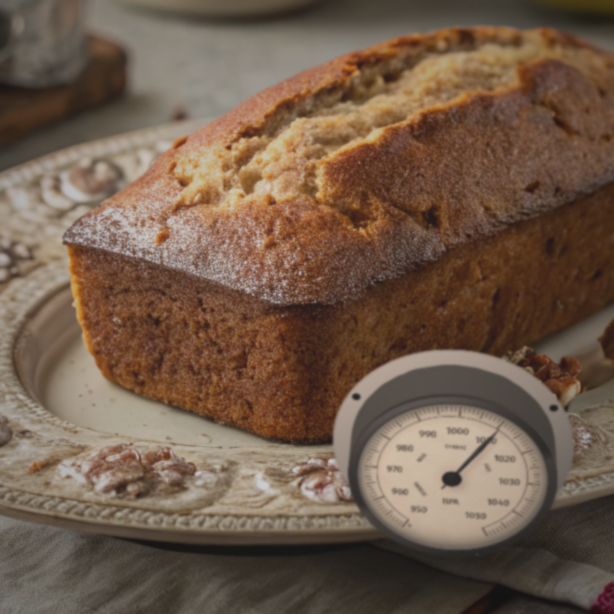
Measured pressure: 1010 hPa
